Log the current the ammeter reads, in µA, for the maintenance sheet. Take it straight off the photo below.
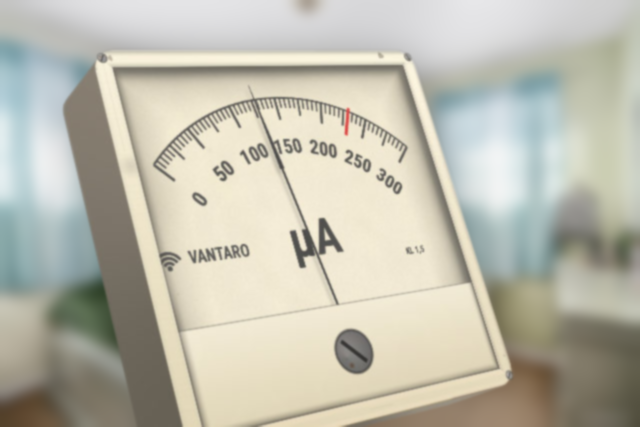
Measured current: 125 µA
